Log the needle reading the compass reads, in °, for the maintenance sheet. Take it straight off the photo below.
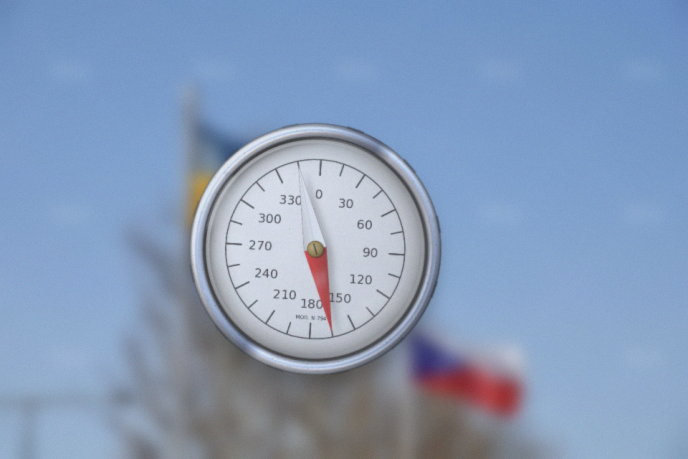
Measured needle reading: 165 °
